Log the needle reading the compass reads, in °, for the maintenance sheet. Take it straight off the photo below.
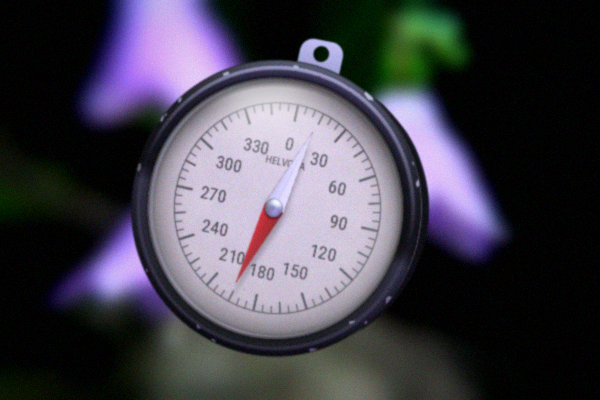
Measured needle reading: 195 °
